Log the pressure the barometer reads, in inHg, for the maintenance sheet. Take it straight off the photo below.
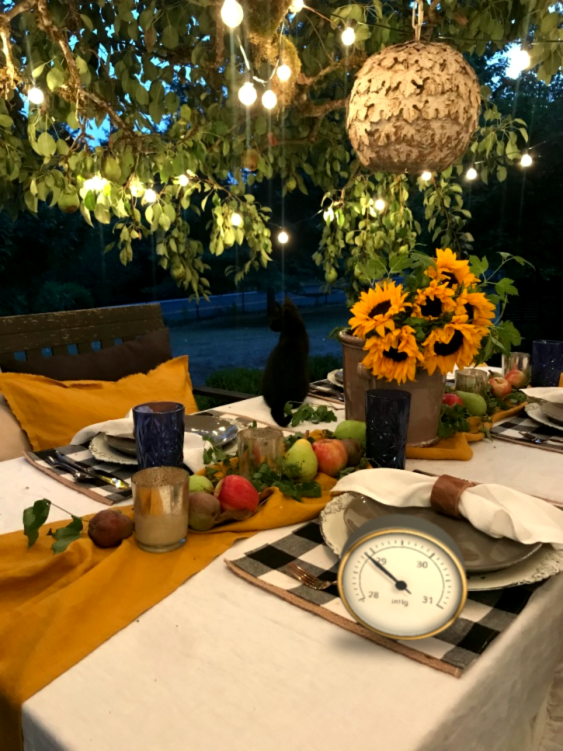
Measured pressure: 28.9 inHg
